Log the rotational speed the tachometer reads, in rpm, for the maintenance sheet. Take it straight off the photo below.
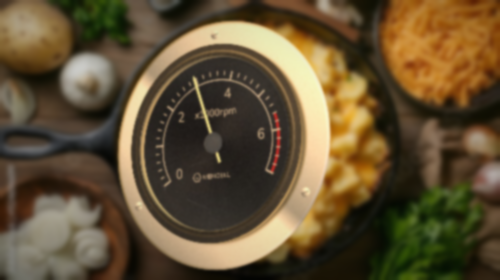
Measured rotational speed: 3000 rpm
